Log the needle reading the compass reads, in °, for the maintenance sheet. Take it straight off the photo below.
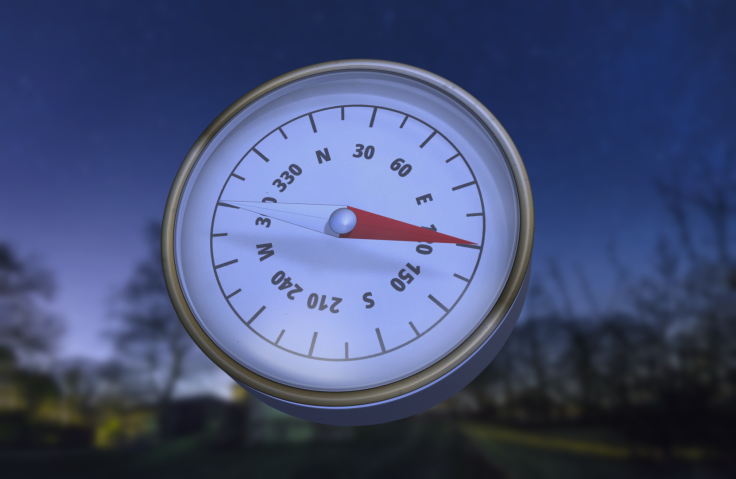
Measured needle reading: 120 °
